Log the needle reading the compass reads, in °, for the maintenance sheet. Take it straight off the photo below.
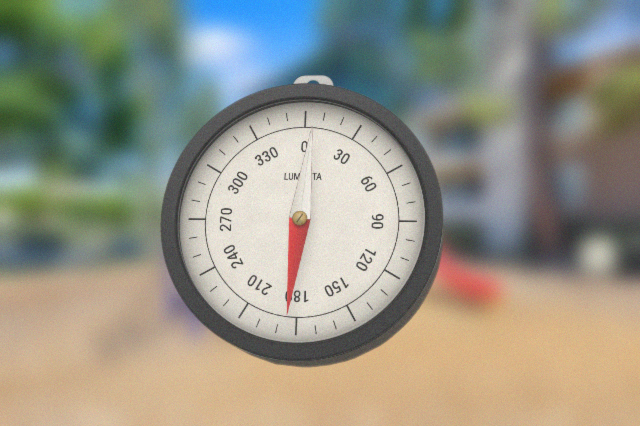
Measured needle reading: 185 °
